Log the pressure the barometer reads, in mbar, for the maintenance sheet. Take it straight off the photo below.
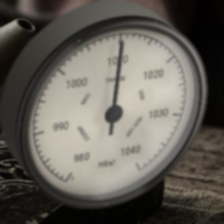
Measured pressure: 1010 mbar
